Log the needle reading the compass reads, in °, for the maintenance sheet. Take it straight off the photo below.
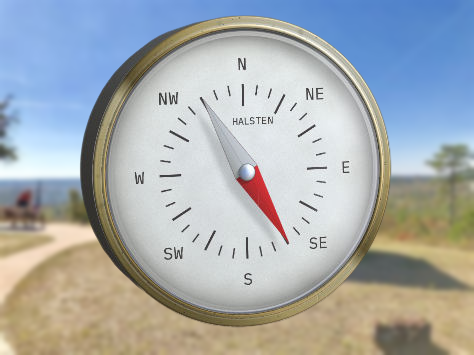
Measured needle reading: 150 °
